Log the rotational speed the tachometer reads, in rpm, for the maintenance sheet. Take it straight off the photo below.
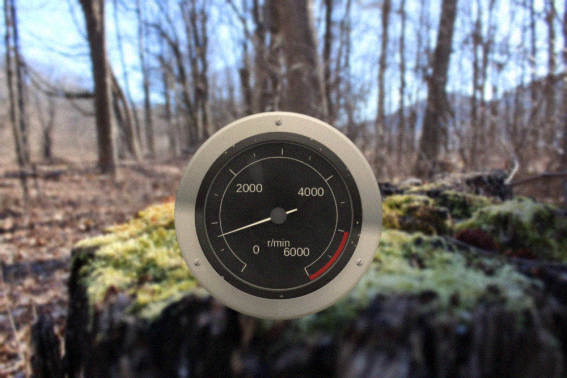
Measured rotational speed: 750 rpm
